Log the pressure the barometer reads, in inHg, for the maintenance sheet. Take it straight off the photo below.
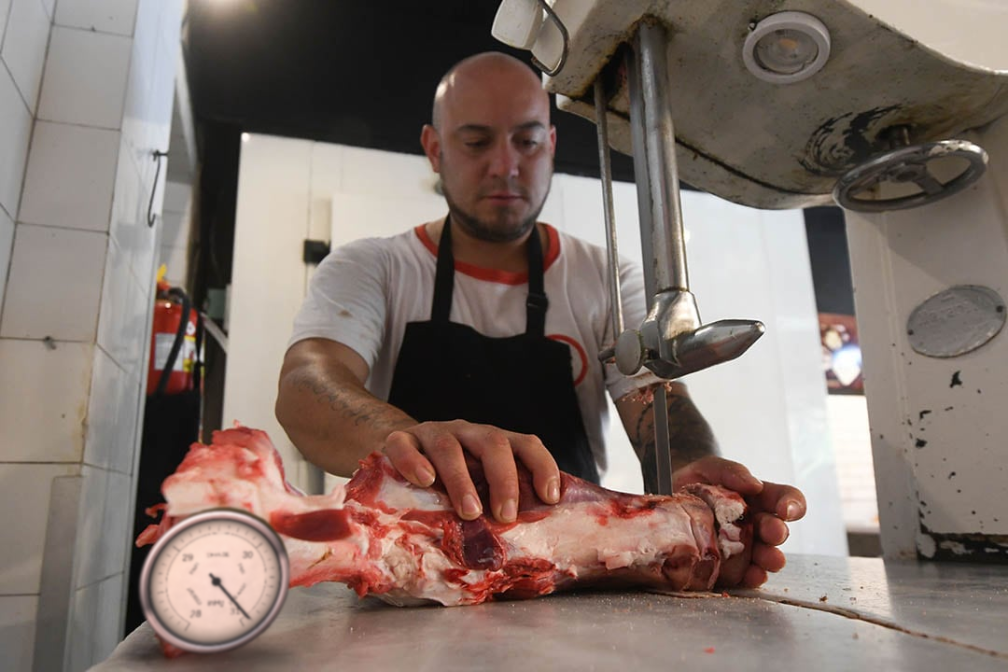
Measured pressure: 30.9 inHg
